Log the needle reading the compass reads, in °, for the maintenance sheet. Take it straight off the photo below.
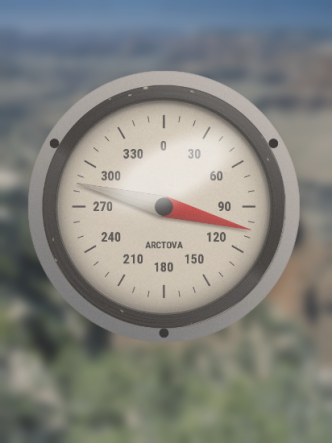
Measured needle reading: 105 °
